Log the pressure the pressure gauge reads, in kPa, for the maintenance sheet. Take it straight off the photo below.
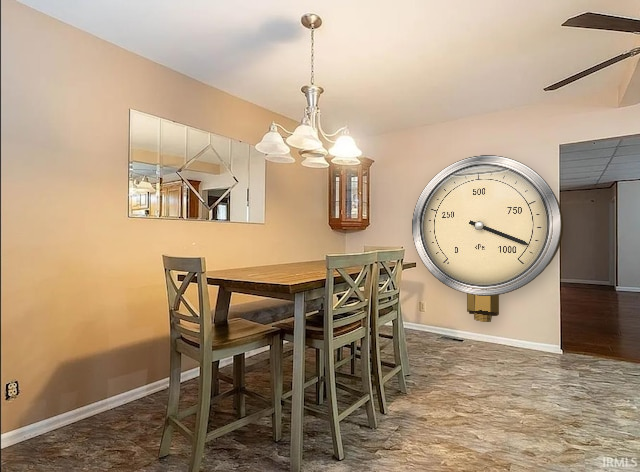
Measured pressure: 925 kPa
